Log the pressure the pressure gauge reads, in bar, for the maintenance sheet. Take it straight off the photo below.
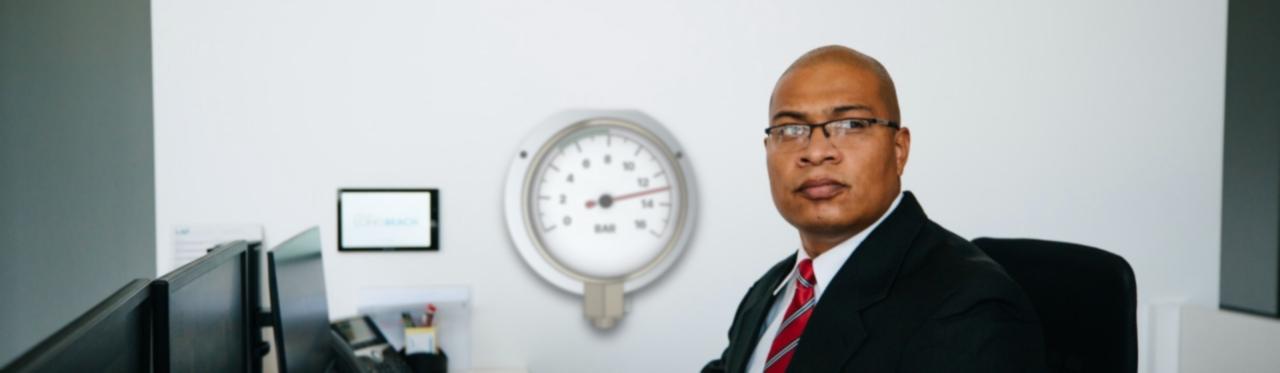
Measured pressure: 13 bar
